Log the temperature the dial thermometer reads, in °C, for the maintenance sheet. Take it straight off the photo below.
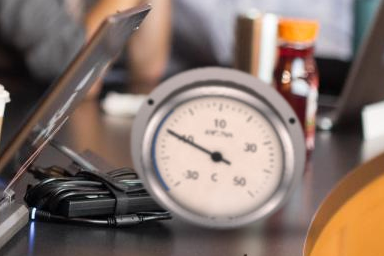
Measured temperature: -10 °C
